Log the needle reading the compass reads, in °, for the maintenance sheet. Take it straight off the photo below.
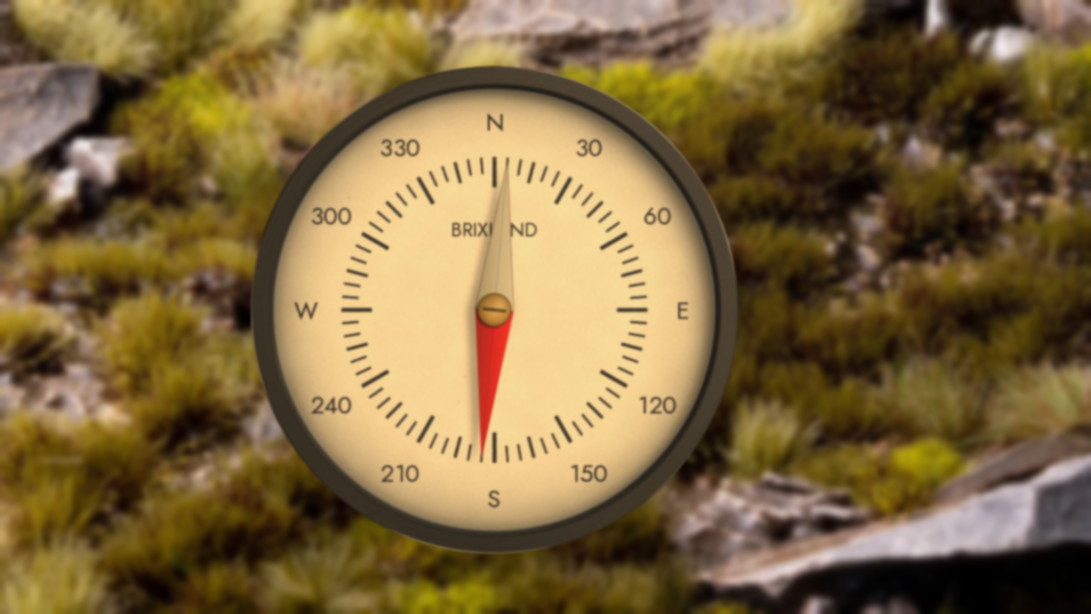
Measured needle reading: 185 °
